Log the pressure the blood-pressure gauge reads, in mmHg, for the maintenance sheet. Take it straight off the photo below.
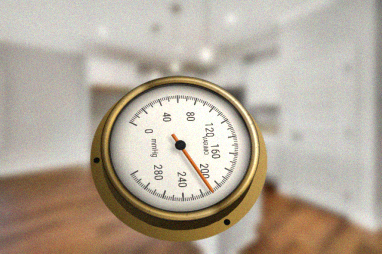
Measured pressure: 210 mmHg
